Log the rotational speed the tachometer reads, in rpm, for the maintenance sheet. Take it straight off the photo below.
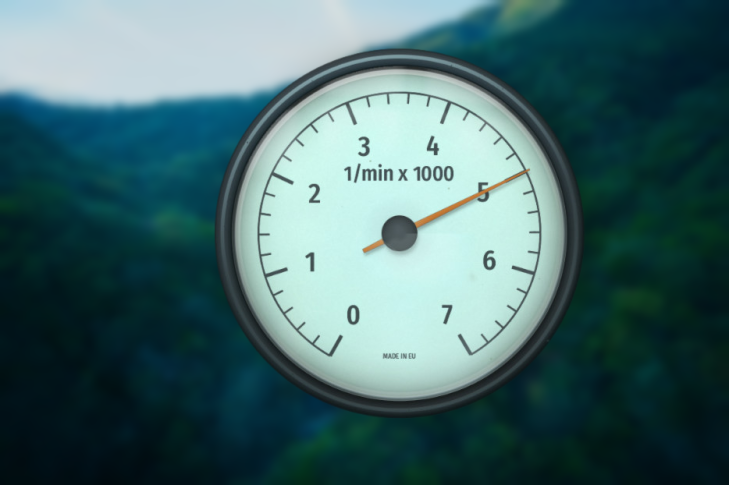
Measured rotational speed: 5000 rpm
